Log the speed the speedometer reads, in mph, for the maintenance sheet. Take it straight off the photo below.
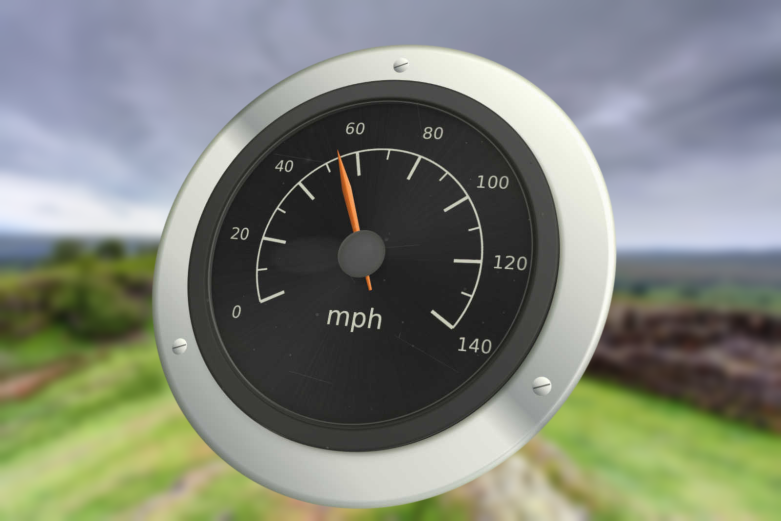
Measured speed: 55 mph
